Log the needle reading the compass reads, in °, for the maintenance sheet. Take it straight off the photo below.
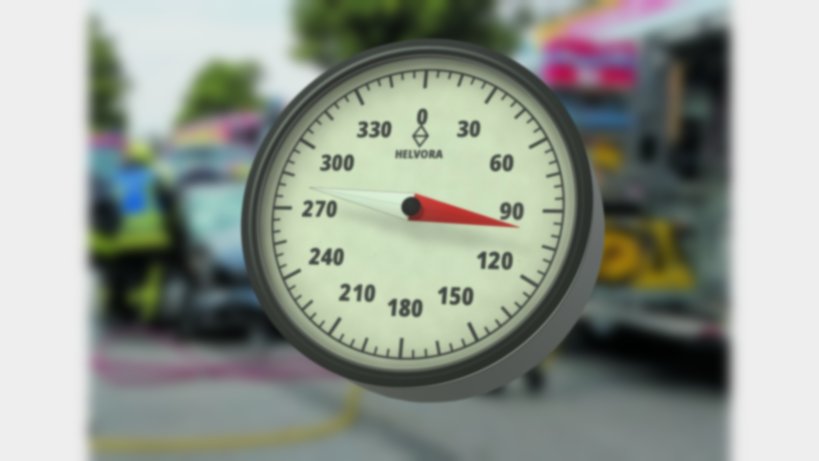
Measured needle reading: 100 °
